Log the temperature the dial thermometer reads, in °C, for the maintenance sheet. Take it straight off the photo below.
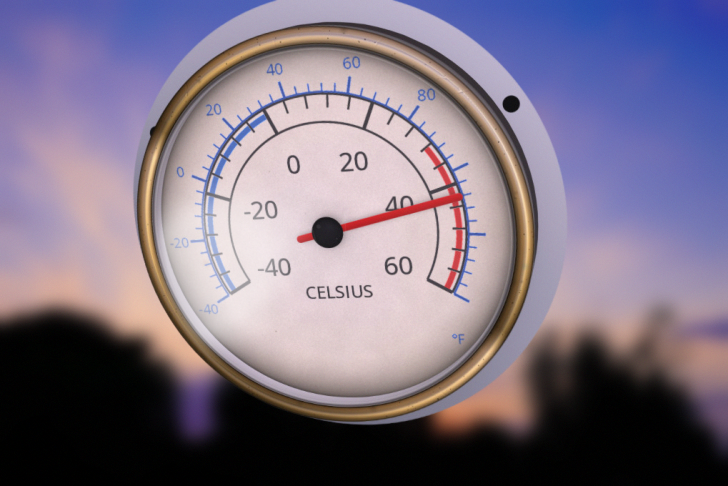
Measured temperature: 42 °C
